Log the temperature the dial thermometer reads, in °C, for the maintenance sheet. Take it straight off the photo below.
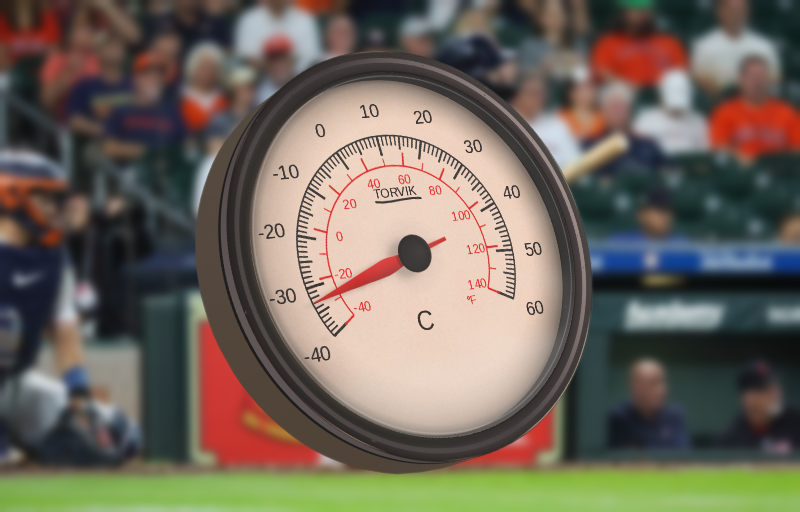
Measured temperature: -33 °C
